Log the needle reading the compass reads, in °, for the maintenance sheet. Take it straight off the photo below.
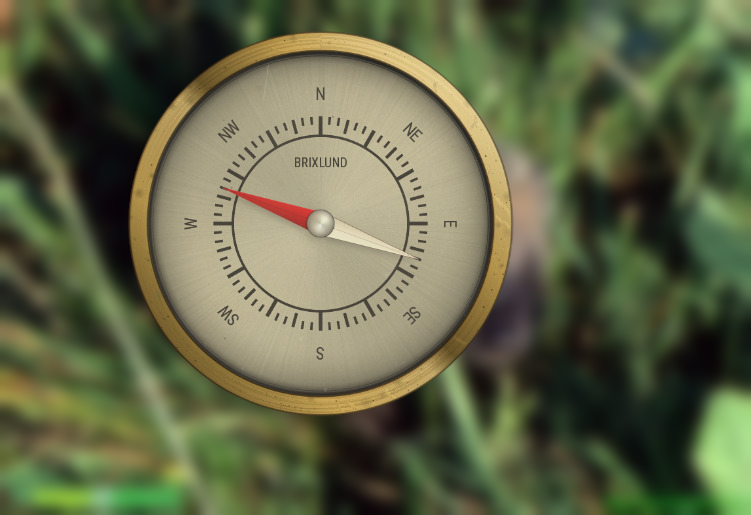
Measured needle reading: 290 °
